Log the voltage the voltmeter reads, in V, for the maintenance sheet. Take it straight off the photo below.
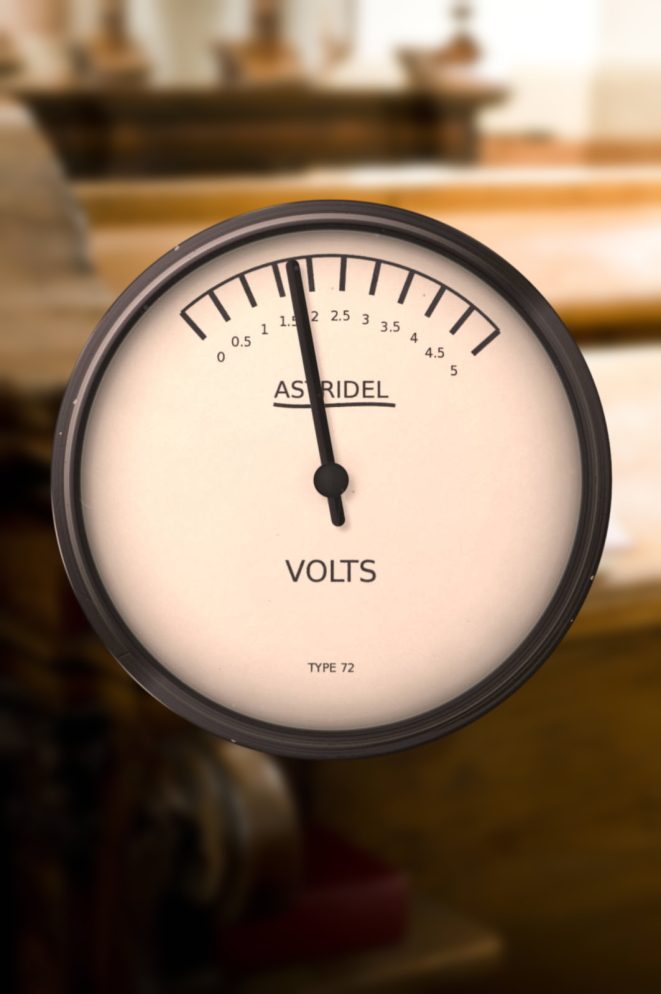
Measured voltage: 1.75 V
